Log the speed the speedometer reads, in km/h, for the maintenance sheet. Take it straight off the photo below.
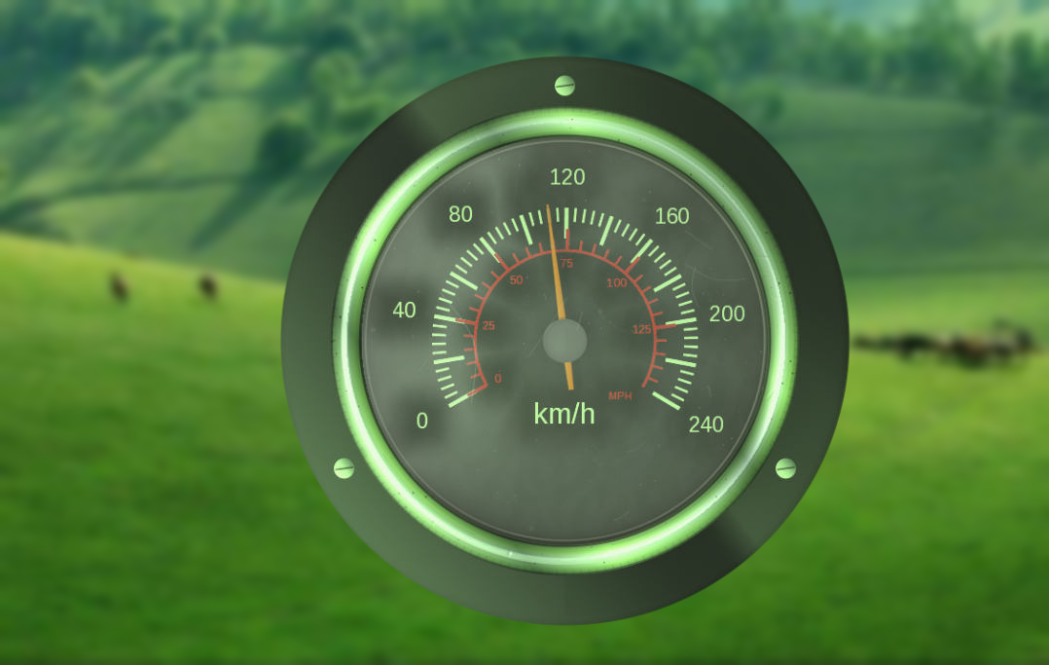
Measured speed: 112 km/h
